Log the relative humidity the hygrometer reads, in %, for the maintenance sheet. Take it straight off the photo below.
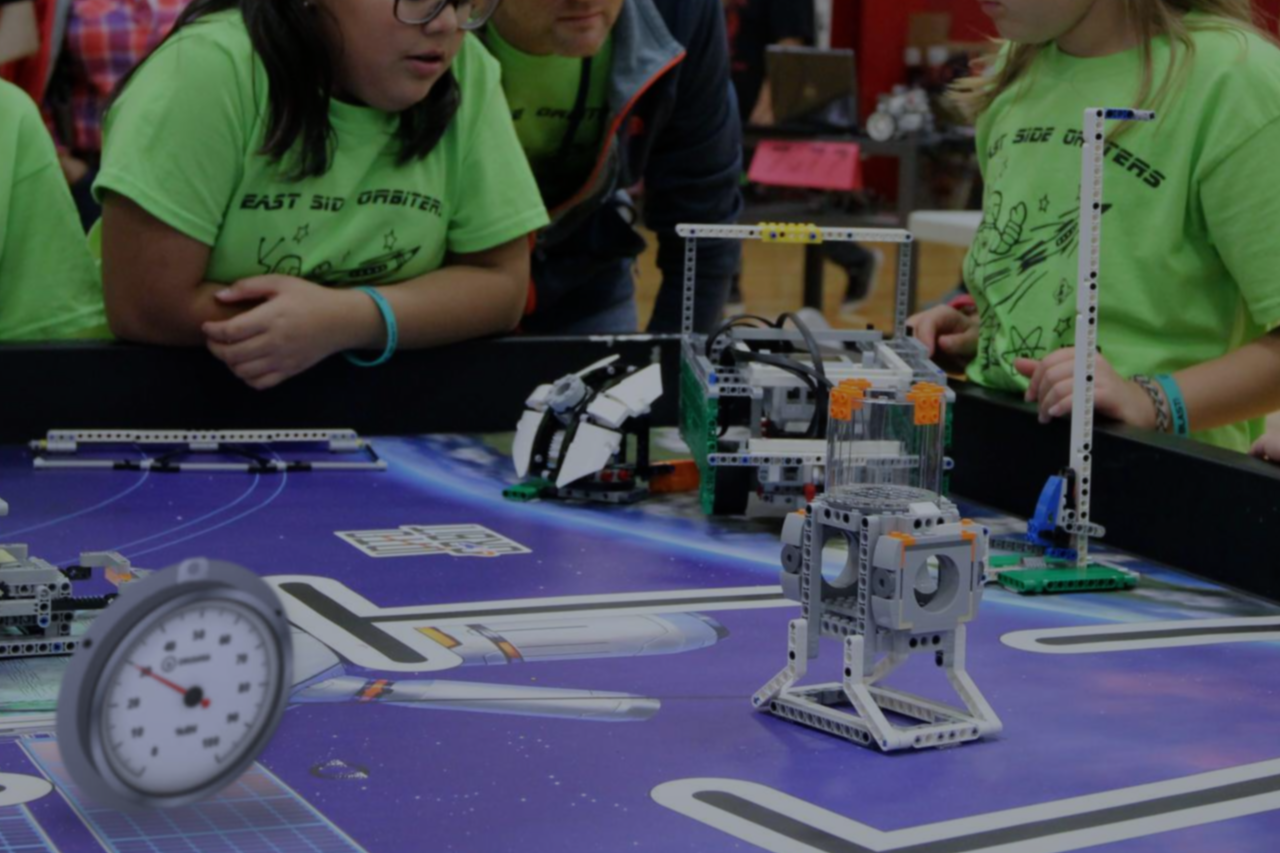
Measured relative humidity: 30 %
